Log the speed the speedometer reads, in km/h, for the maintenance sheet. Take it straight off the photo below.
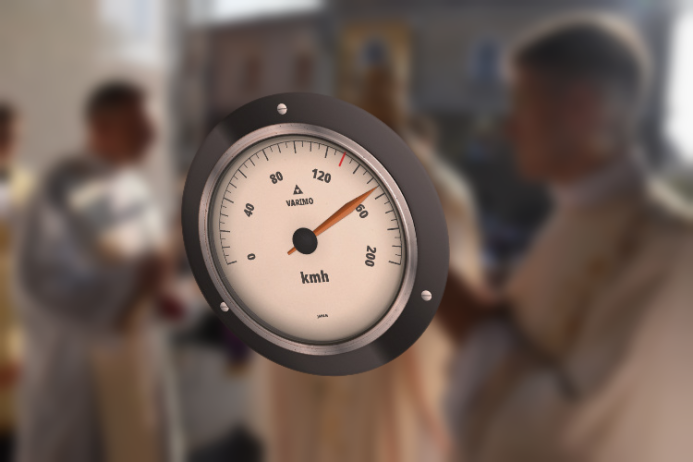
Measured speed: 155 km/h
